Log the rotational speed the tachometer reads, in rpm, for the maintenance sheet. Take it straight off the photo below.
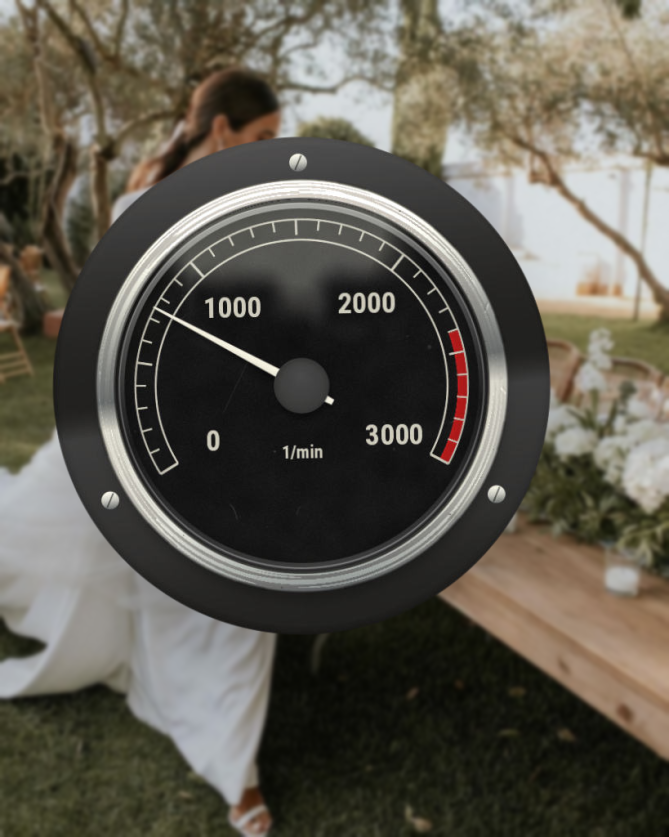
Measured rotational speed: 750 rpm
